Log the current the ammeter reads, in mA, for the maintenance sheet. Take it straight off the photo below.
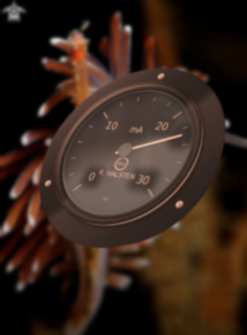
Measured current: 23 mA
